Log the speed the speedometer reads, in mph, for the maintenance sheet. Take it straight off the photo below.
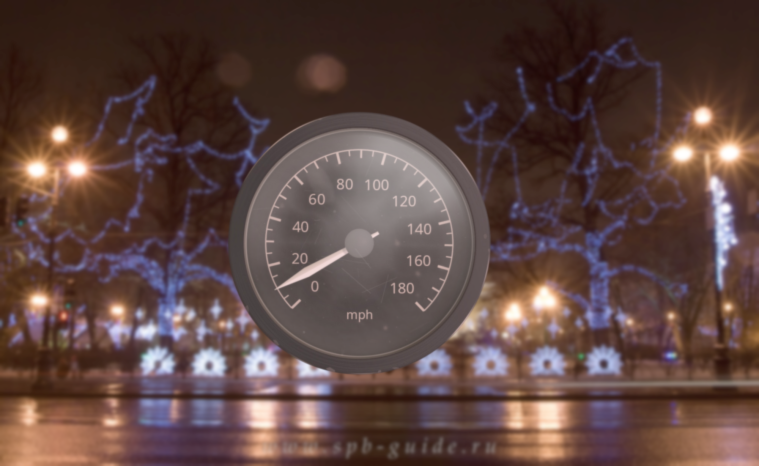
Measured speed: 10 mph
